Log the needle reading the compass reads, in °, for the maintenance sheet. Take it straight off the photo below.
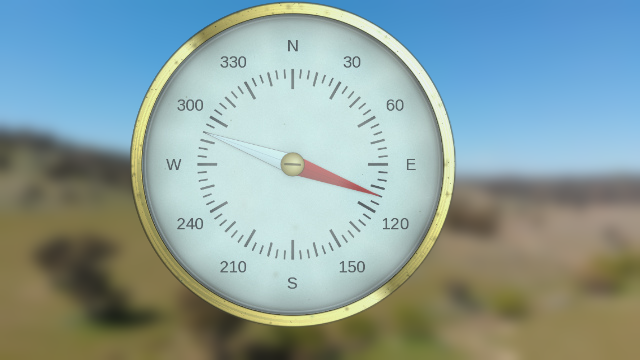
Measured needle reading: 110 °
